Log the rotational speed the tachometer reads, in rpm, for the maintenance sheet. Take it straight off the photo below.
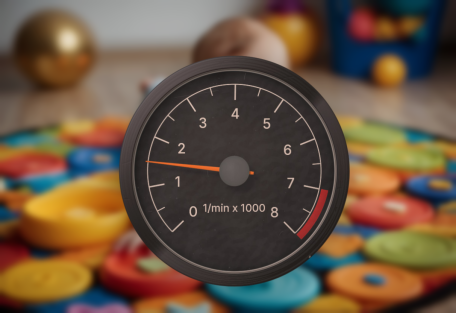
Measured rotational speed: 1500 rpm
